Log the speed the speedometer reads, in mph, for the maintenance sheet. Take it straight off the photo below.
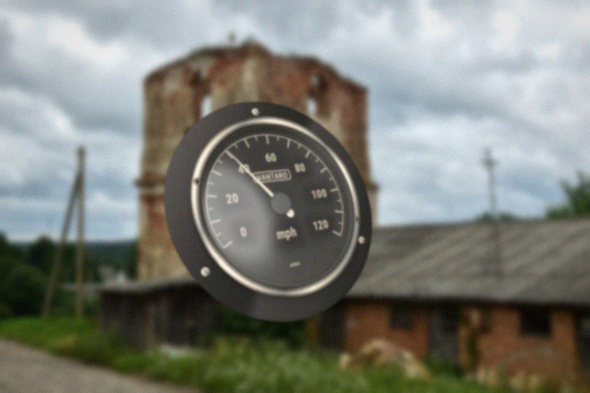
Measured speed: 40 mph
